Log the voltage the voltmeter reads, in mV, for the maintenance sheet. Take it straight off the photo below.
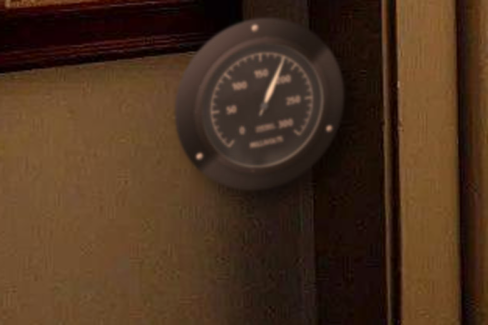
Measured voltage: 180 mV
